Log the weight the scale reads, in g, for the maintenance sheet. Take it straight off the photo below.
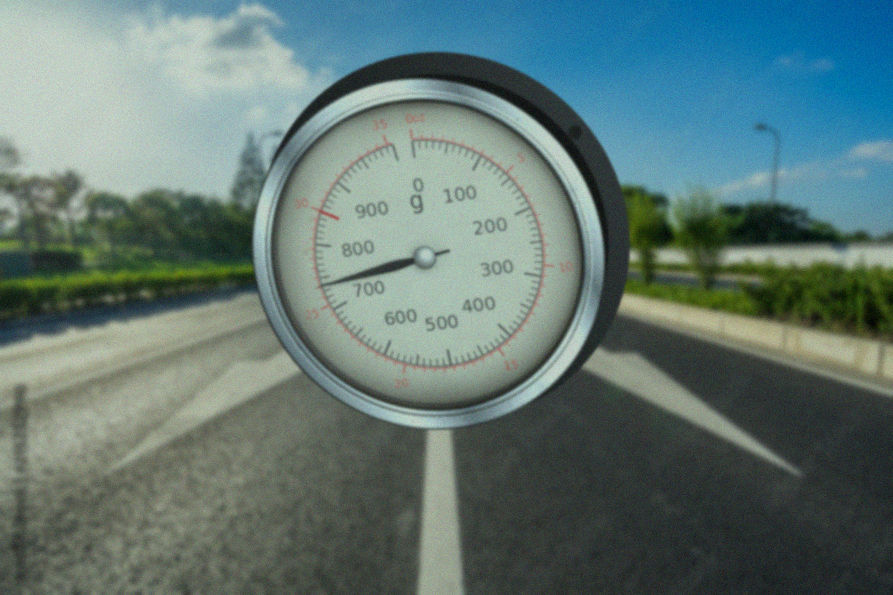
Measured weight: 740 g
